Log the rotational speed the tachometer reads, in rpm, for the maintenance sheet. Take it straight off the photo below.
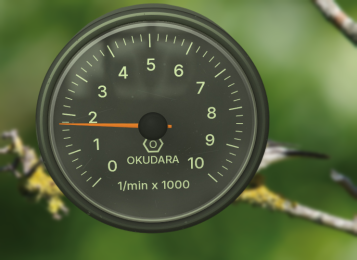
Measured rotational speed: 1800 rpm
